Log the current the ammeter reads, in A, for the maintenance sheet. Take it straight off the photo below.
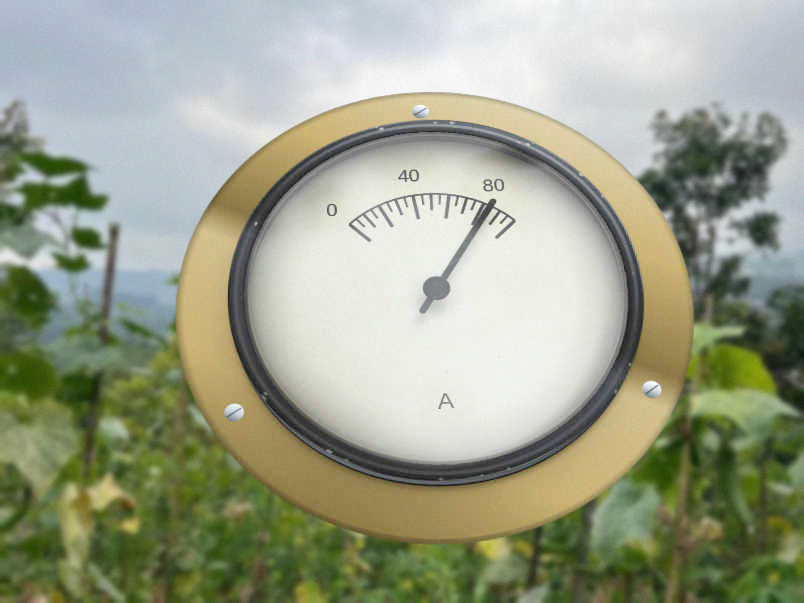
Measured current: 85 A
